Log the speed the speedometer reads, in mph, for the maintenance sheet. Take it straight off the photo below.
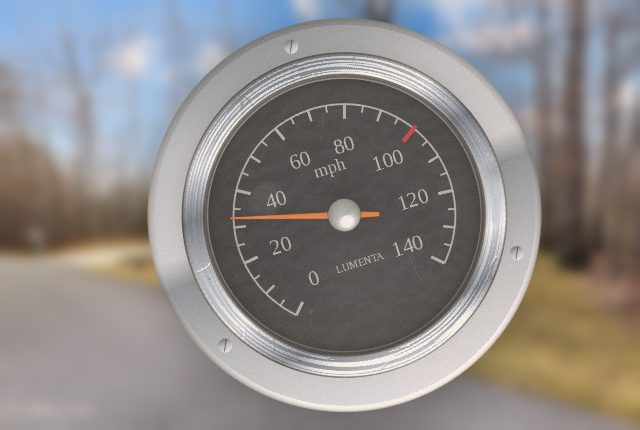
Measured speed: 32.5 mph
